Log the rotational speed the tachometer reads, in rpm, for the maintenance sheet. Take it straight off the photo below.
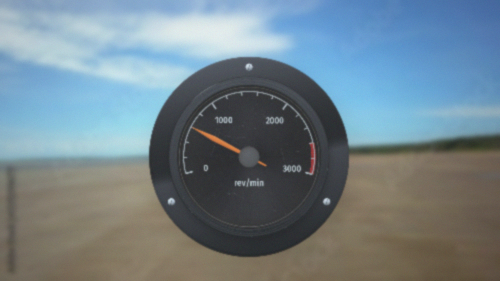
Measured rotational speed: 600 rpm
